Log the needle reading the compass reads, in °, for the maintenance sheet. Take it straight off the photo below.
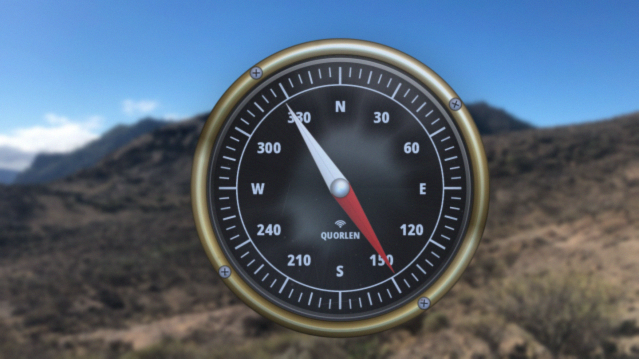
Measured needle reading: 147.5 °
